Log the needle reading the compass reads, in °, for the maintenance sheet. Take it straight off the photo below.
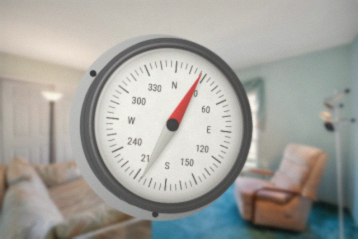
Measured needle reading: 25 °
